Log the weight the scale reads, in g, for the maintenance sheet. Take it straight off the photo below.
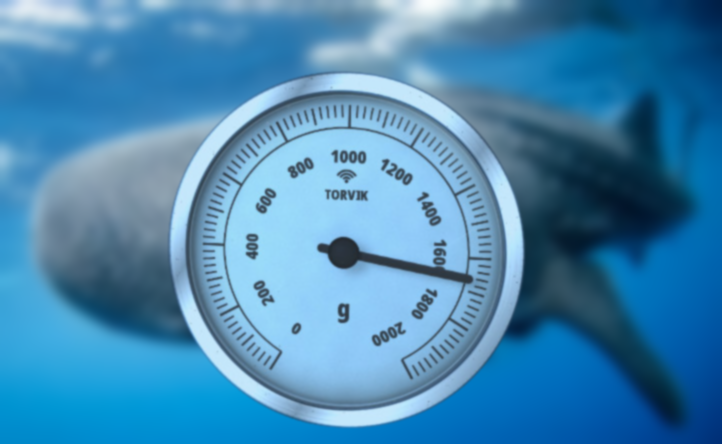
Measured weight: 1660 g
